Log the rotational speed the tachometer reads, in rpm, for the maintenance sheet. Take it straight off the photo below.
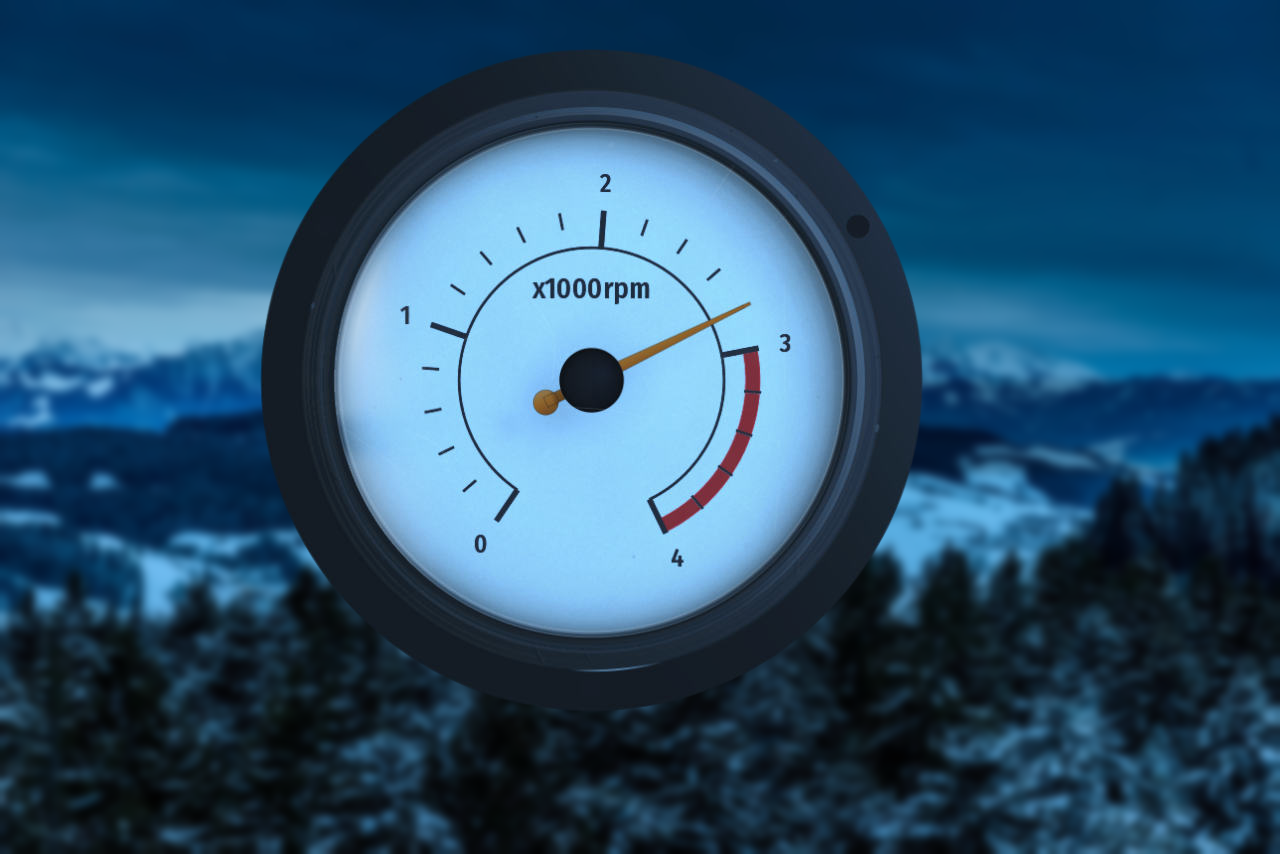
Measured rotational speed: 2800 rpm
